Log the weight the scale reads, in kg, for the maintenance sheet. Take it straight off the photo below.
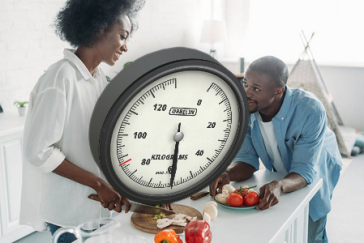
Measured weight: 60 kg
